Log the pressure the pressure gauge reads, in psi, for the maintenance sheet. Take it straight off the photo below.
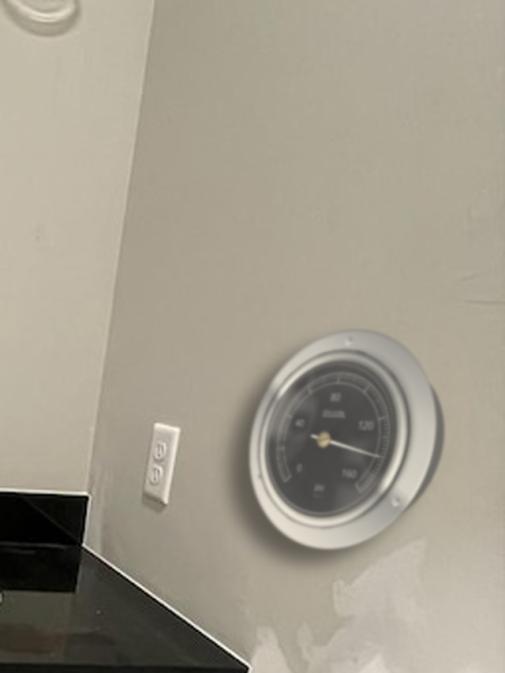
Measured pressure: 140 psi
